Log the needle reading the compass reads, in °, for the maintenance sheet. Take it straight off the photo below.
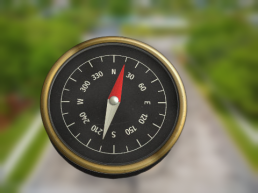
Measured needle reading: 15 °
